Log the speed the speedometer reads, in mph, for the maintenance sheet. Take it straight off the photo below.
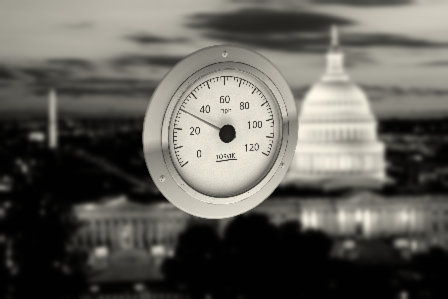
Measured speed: 30 mph
